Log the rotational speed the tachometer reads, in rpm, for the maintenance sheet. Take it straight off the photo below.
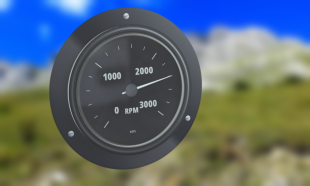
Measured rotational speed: 2400 rpm
